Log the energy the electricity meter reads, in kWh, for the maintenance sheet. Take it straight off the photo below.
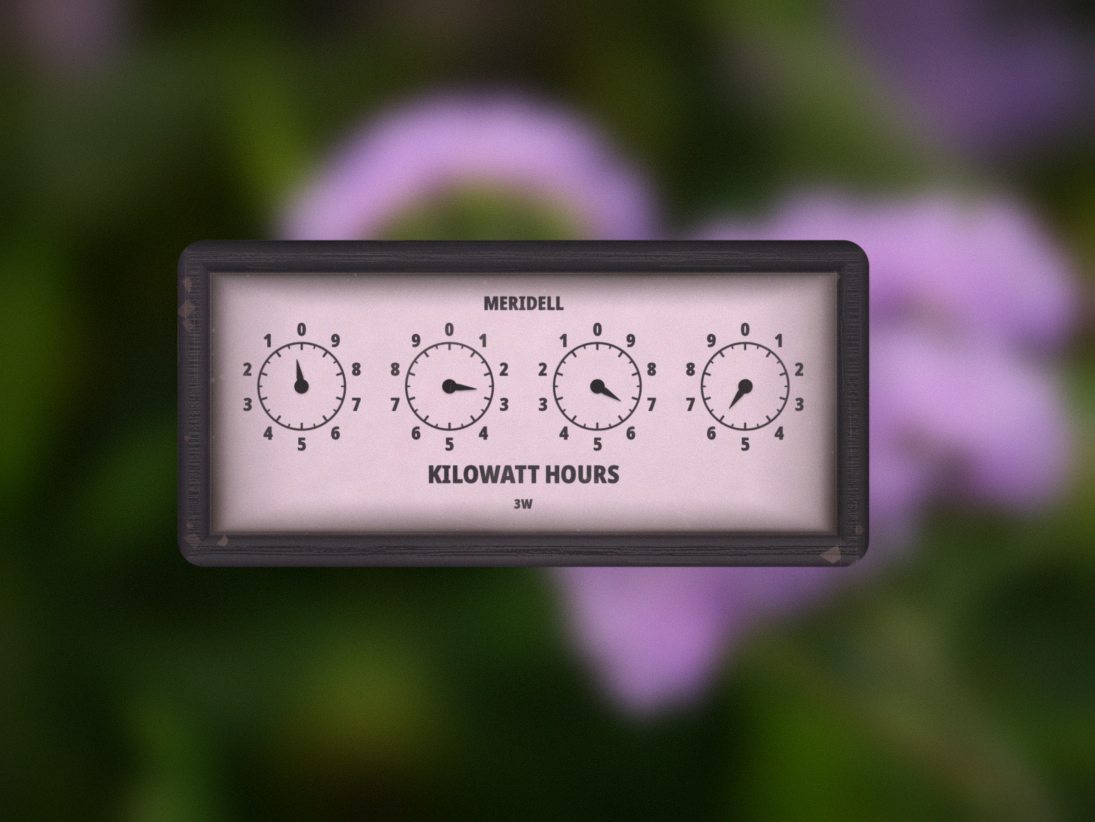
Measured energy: 266 kWh
